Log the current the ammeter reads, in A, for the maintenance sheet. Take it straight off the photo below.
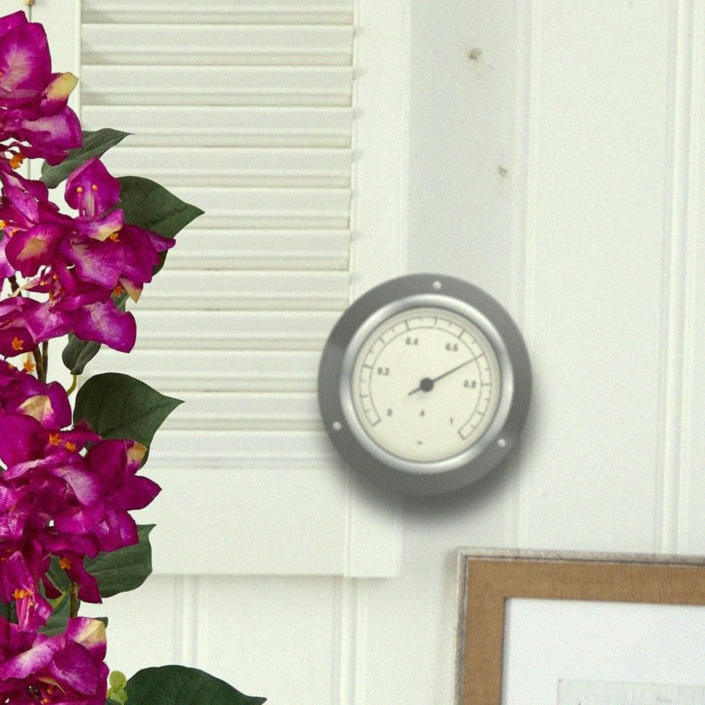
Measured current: 0.7 A
